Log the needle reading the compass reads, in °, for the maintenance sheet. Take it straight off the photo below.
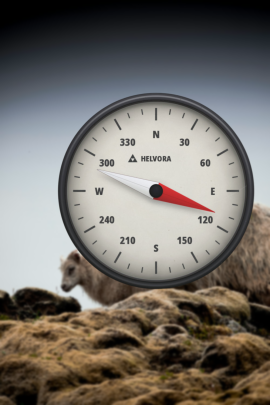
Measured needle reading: 110 °
